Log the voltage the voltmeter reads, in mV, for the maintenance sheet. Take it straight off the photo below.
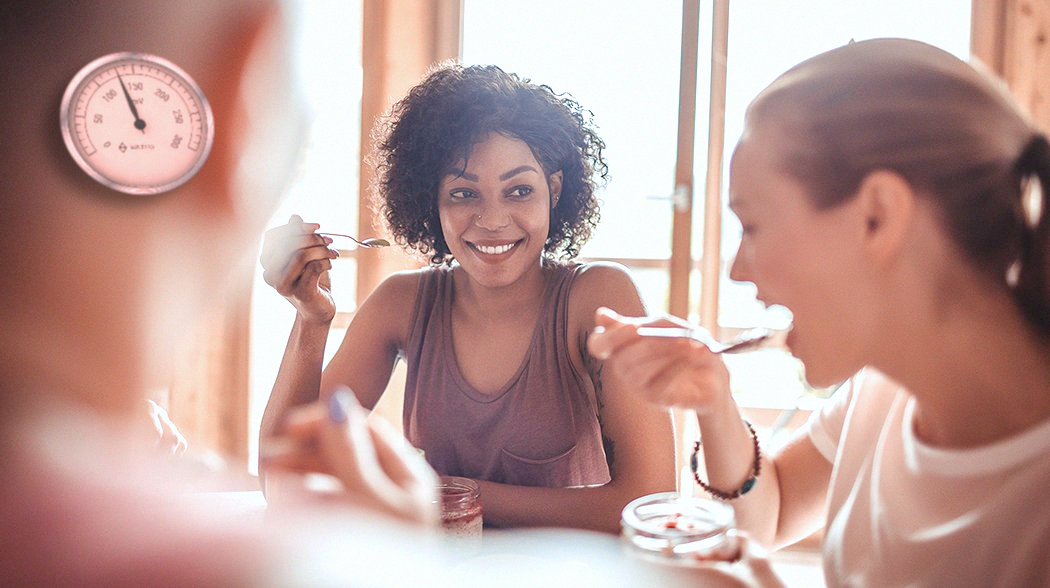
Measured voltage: 130 mV
